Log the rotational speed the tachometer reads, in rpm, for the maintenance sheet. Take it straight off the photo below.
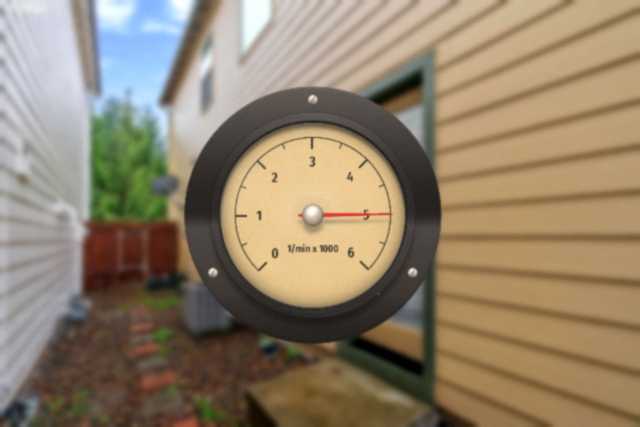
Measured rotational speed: 5000 rpm
